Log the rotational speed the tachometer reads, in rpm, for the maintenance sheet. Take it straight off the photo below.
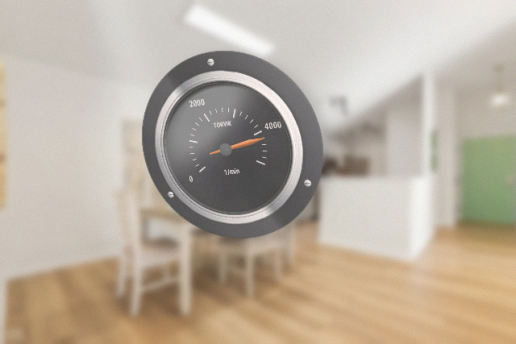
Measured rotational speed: 4200 rpm
